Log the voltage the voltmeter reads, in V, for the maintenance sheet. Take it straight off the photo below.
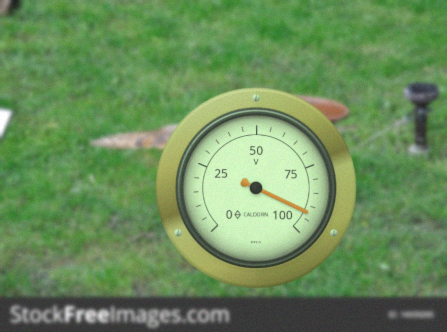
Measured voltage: 92.5 V
